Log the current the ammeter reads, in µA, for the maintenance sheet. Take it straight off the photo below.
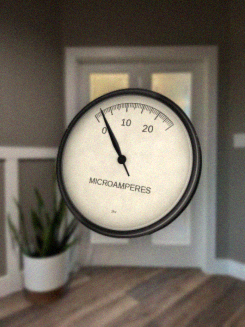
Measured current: 2.5 µA
